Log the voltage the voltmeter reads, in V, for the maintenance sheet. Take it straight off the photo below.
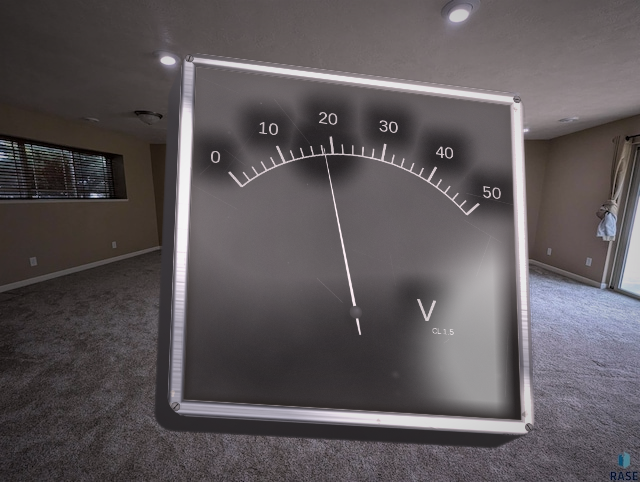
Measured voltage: 18 V
